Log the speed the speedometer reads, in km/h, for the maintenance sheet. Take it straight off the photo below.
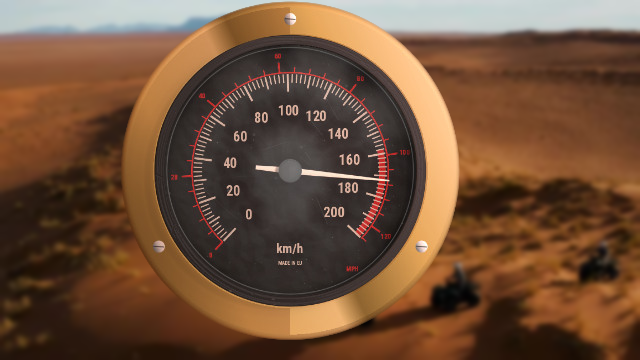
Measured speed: 172 km/h
